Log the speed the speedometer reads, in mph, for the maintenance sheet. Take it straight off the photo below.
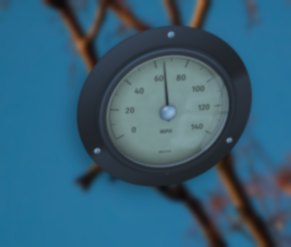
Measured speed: 65 mph
